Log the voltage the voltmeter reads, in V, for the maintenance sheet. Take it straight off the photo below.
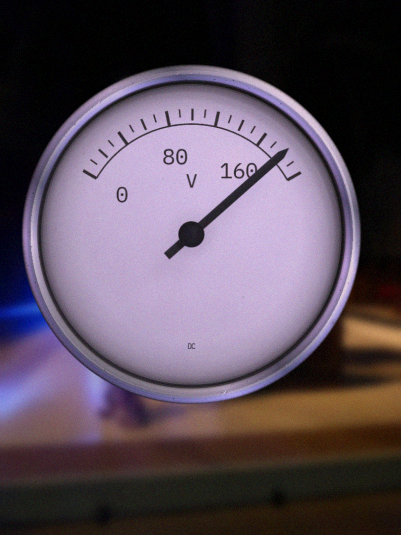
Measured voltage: 180 V
